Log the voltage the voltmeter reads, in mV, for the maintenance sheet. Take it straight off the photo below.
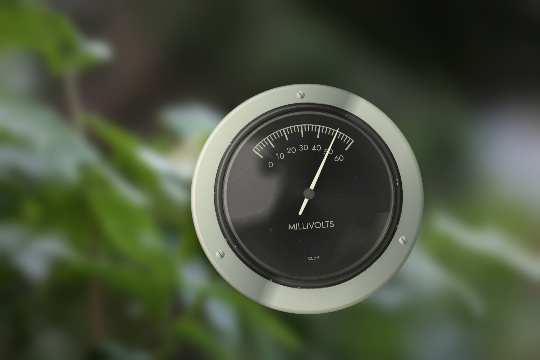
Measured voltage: 50 mV
